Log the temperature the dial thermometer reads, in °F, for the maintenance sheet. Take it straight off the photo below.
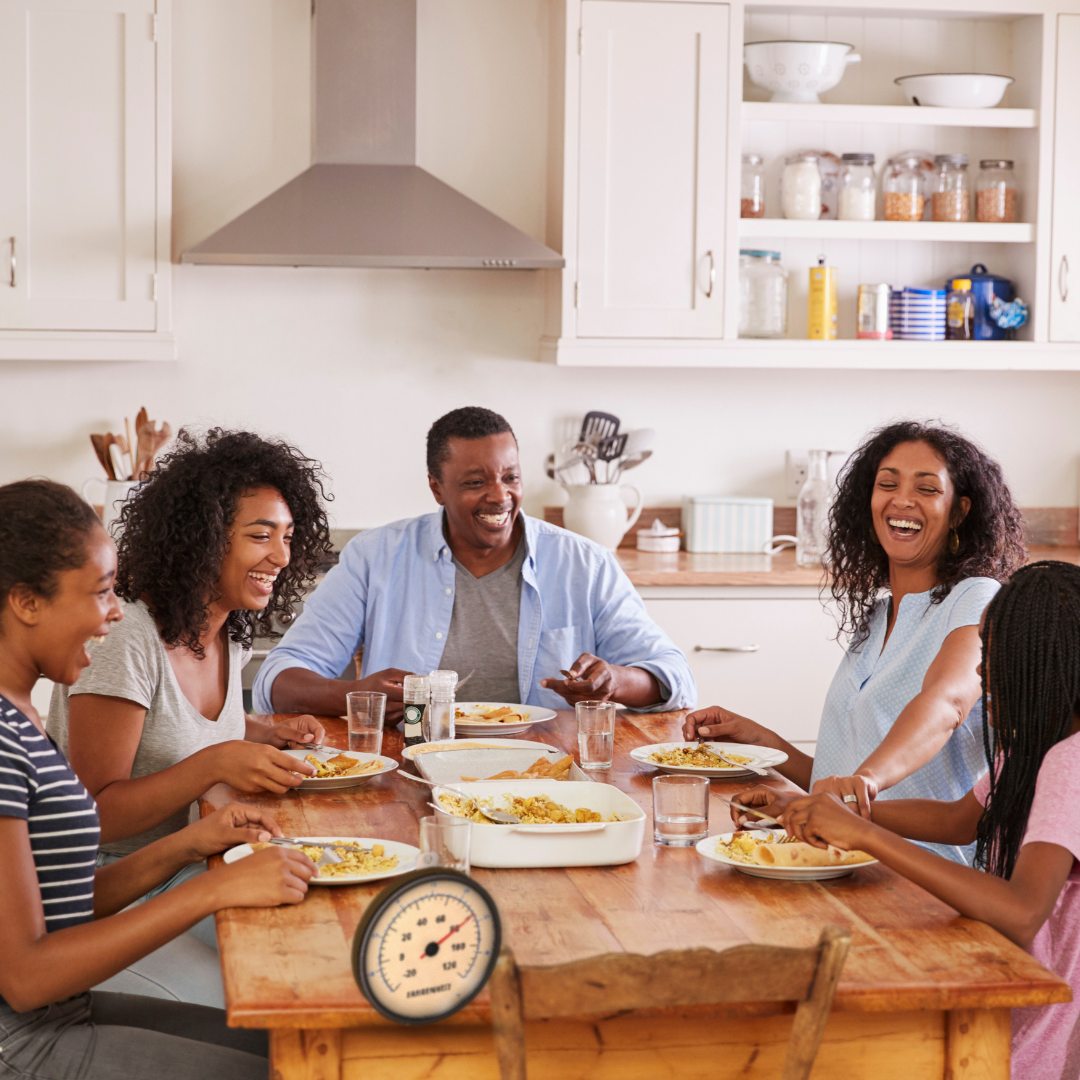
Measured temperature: 80 °F
